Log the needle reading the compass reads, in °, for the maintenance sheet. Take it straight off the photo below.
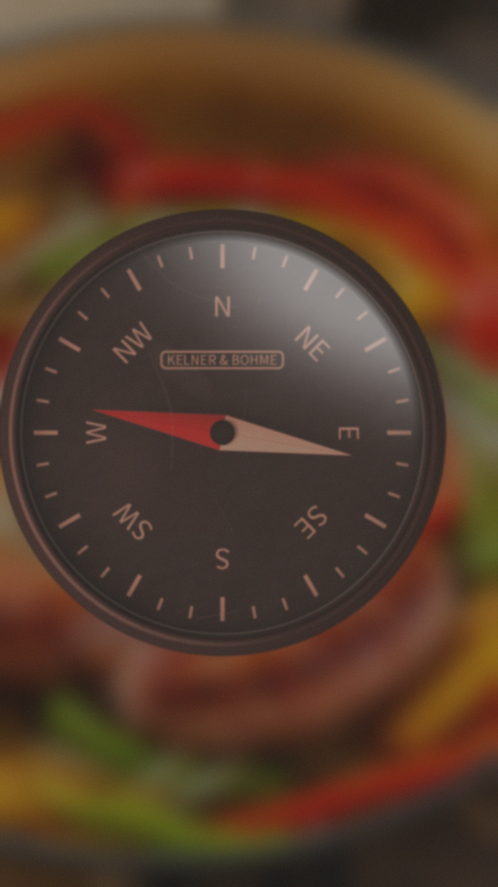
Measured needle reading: 280 °
